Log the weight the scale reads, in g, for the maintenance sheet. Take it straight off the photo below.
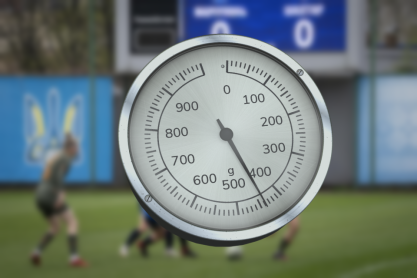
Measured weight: 440 g
